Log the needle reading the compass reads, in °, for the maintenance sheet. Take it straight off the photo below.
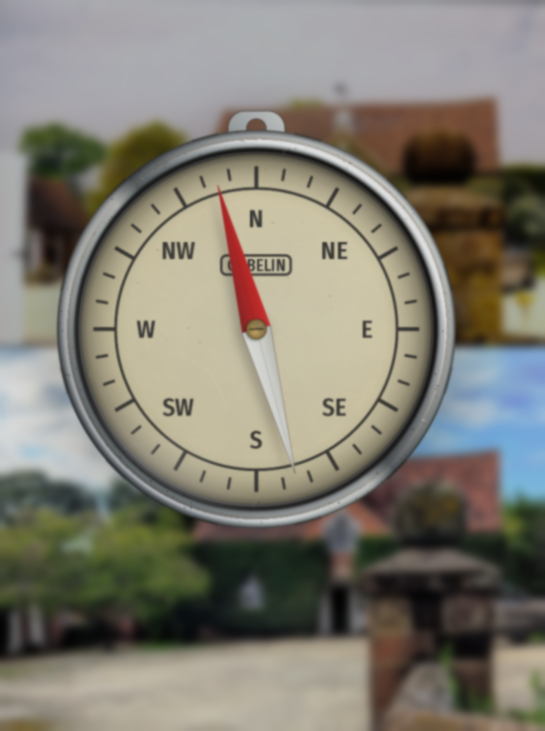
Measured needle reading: 345 °
